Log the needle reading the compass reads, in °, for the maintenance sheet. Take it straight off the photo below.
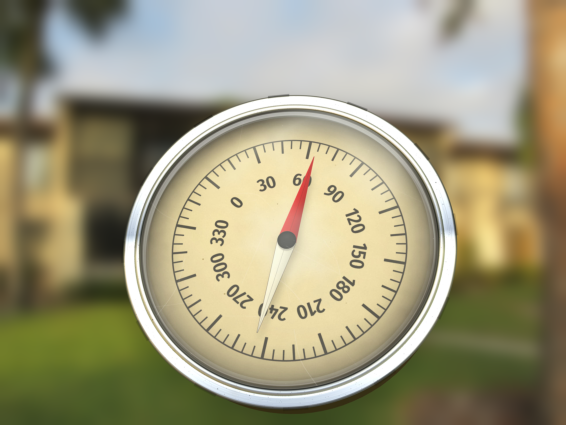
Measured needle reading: 65 °
